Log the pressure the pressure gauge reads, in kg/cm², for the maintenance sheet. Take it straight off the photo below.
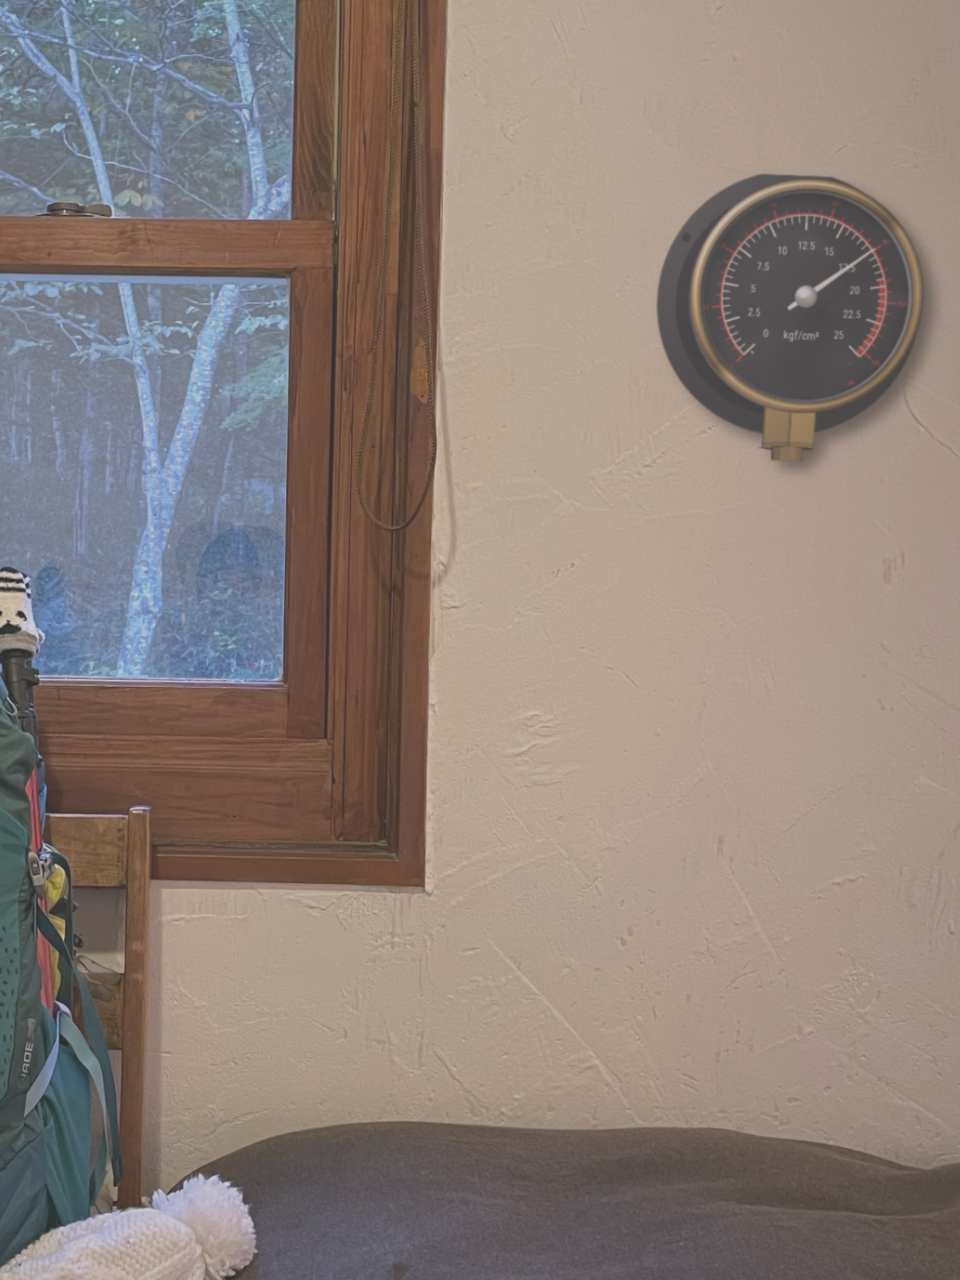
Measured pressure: 17.5 kg/cm²
